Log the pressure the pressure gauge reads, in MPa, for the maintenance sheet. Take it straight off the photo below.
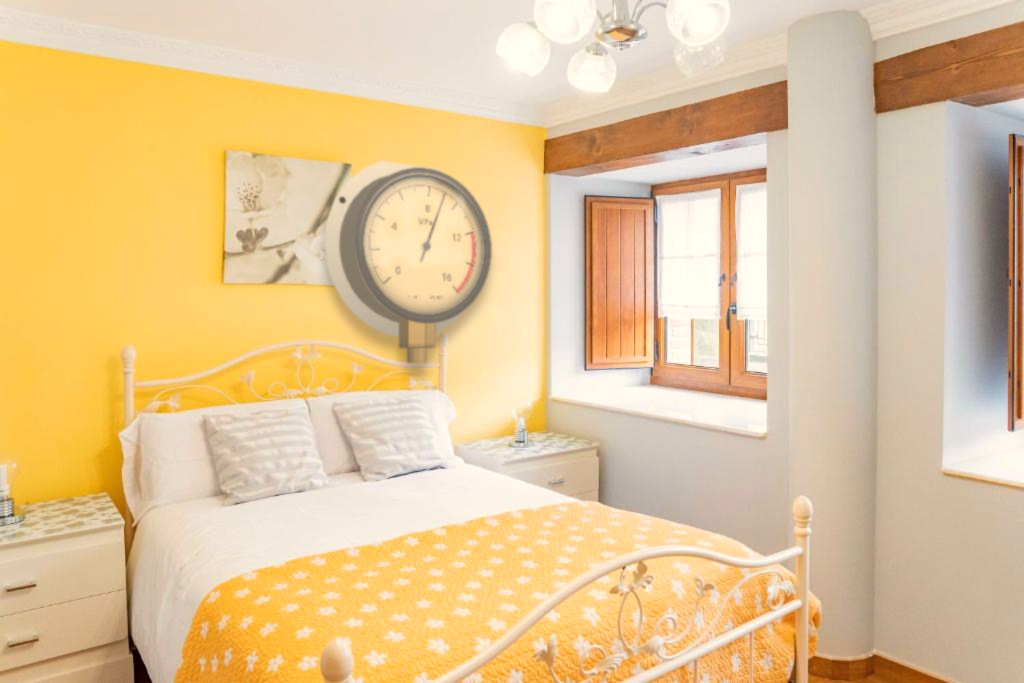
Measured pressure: 9 MPa
